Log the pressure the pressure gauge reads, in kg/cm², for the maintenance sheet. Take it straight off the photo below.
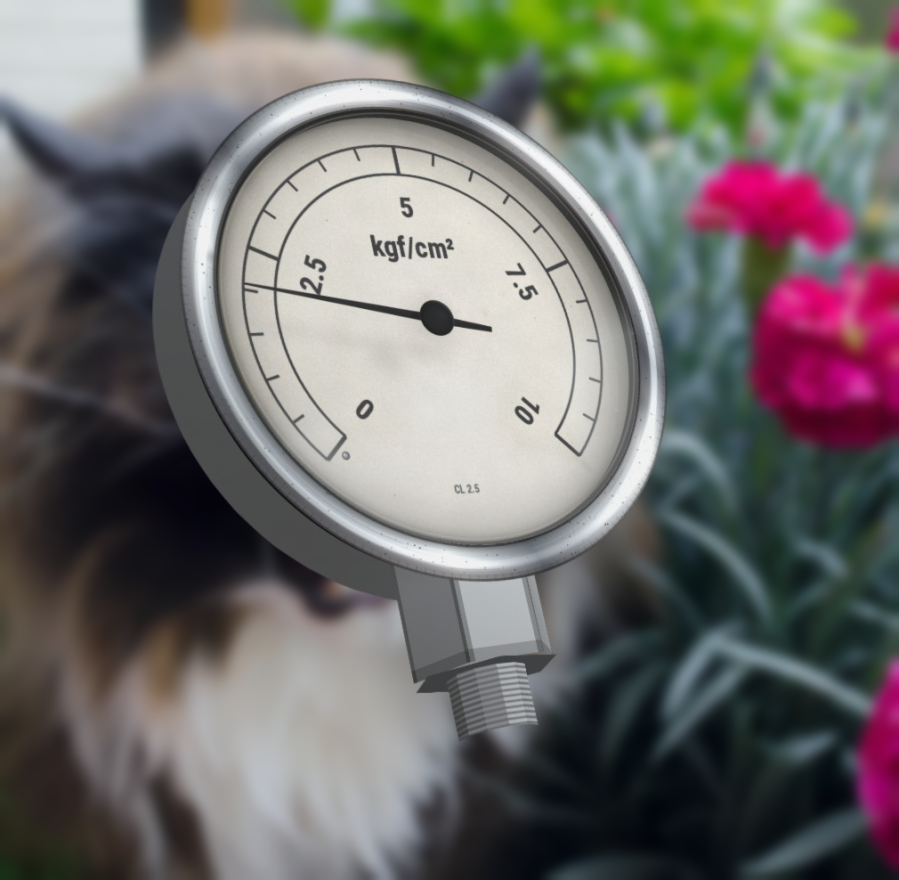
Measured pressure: 2 kg/cm²
